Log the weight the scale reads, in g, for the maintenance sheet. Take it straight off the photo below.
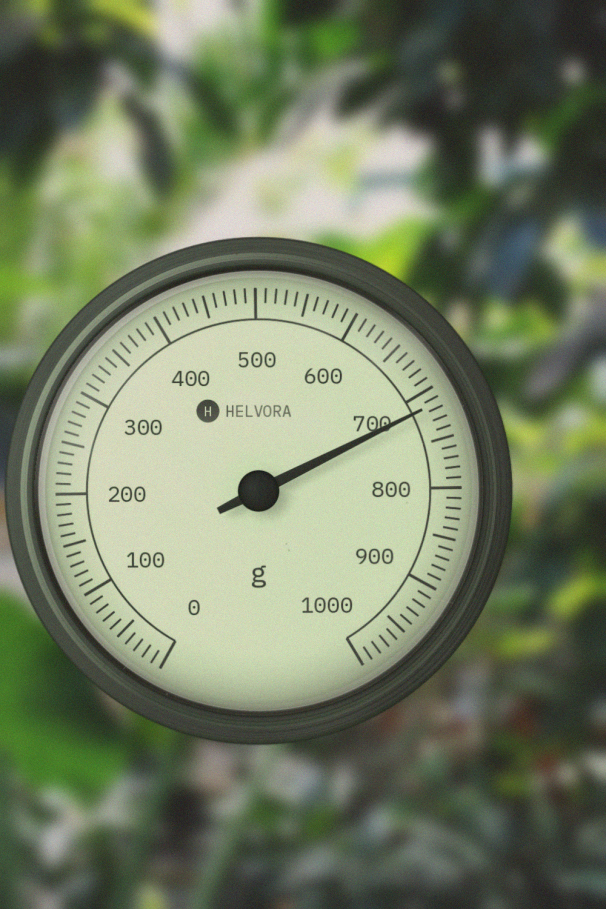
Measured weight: 715 g
